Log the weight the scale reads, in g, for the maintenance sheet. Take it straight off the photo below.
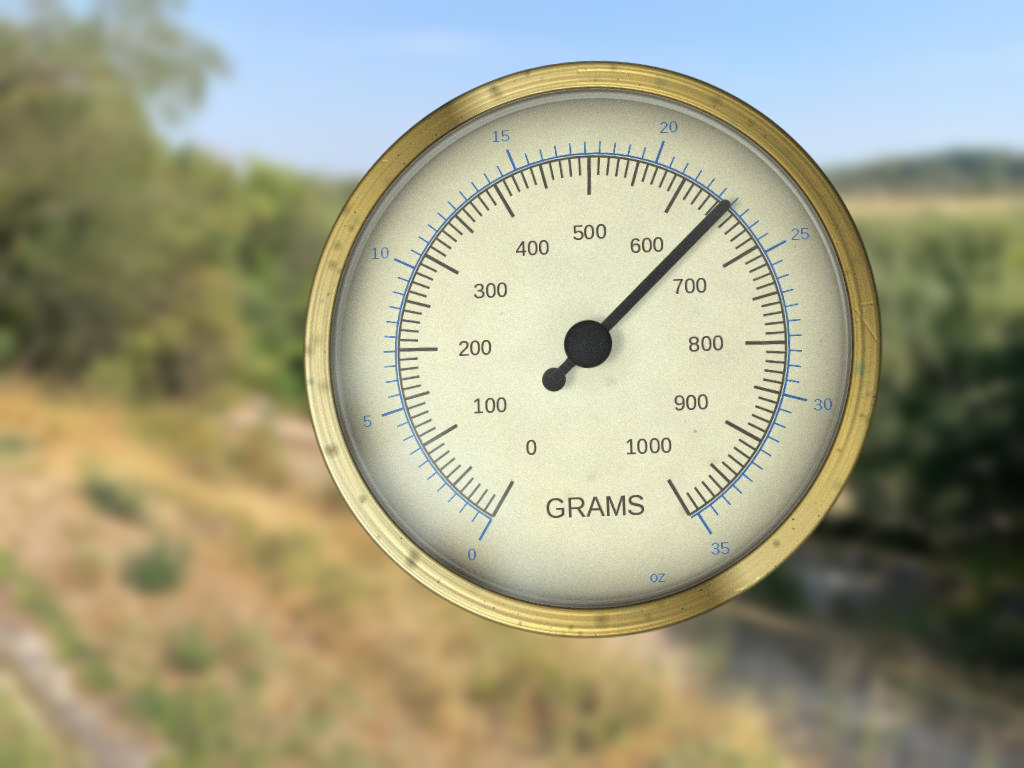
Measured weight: 650 g
